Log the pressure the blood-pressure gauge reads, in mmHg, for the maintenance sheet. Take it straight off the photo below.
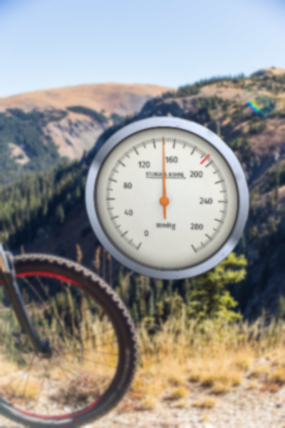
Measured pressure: 150 mmHg
